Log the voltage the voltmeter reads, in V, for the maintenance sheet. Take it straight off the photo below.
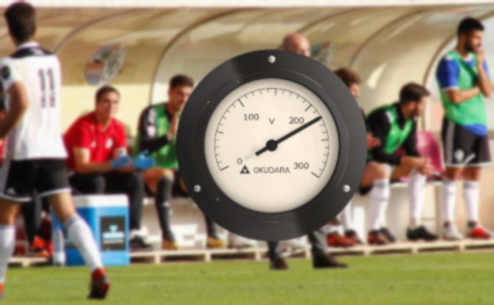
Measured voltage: 220 V
